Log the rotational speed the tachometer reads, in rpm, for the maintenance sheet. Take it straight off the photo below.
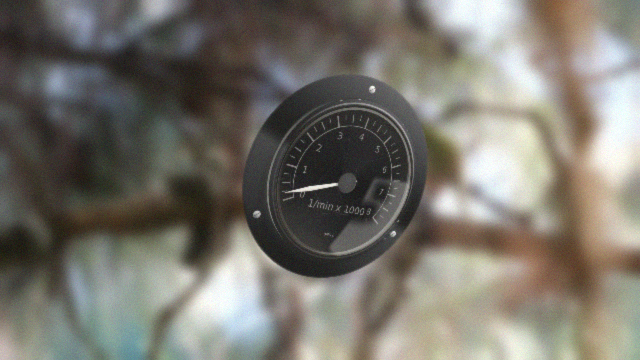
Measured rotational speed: 250 rpm
